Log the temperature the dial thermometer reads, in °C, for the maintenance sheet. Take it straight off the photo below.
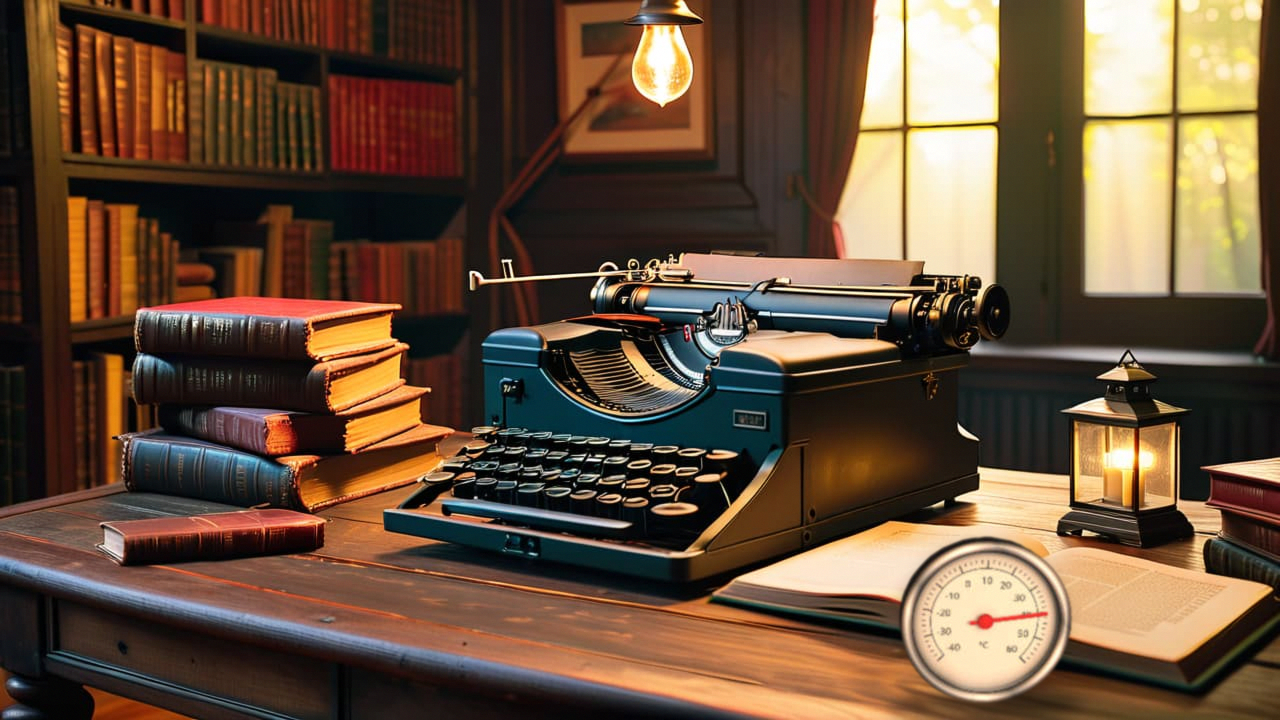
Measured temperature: 40 °C
